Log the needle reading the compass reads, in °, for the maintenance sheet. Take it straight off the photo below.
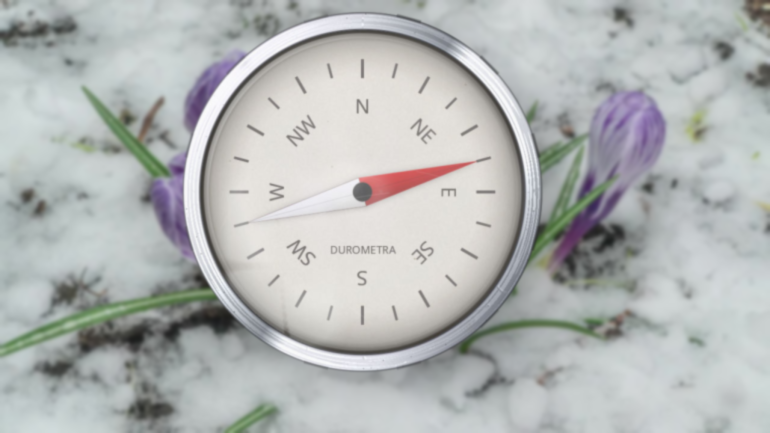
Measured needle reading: 75 °
